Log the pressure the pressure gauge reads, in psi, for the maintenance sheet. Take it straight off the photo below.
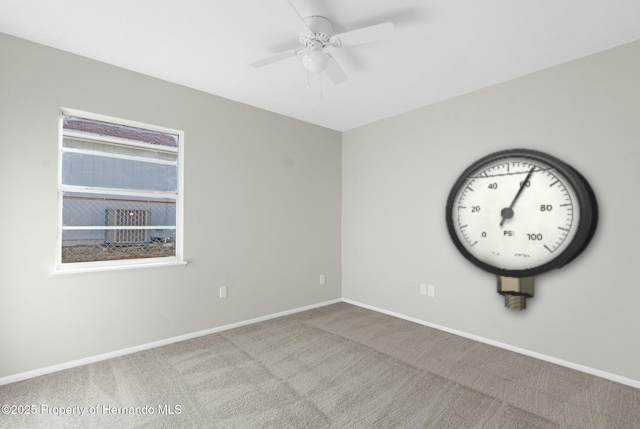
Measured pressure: 60 psi
